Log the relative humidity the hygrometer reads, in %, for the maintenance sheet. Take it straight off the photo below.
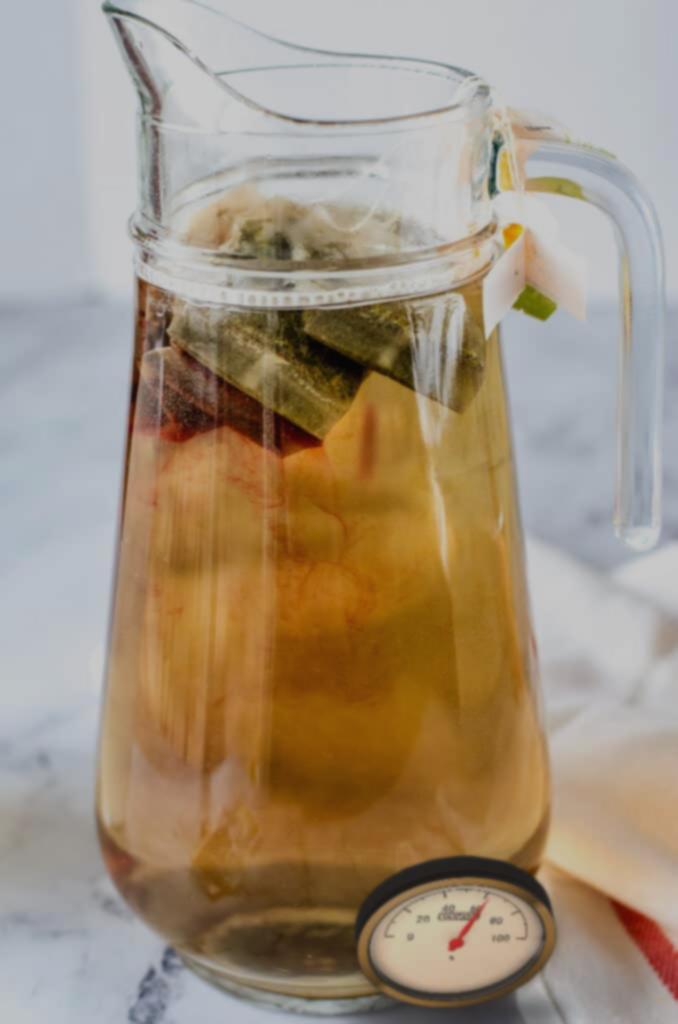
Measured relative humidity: 60 %
